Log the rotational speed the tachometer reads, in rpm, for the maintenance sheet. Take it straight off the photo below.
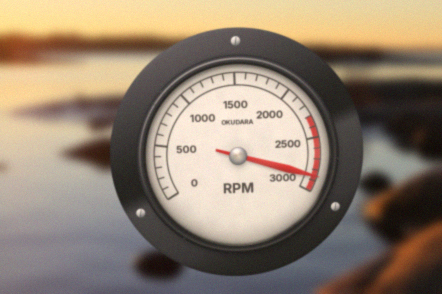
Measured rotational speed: 2850 rpm
